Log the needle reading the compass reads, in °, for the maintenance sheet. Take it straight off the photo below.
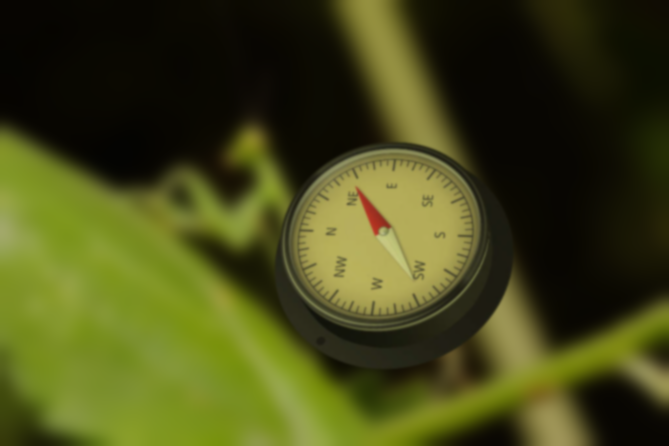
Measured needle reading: 55 °
